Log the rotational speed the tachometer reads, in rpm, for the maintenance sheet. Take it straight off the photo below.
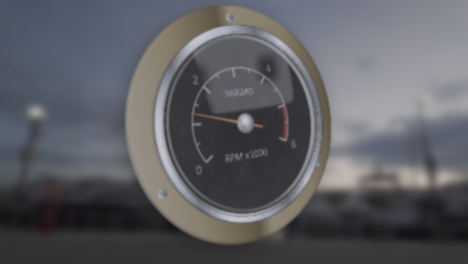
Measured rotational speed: 1250 rpm
